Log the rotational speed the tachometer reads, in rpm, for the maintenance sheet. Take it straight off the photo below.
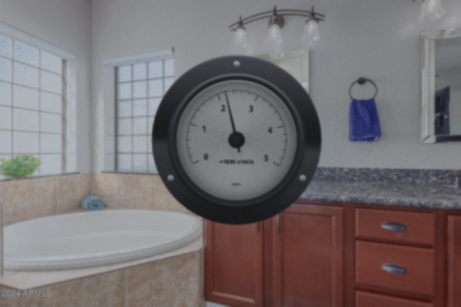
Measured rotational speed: 2200 rpm
